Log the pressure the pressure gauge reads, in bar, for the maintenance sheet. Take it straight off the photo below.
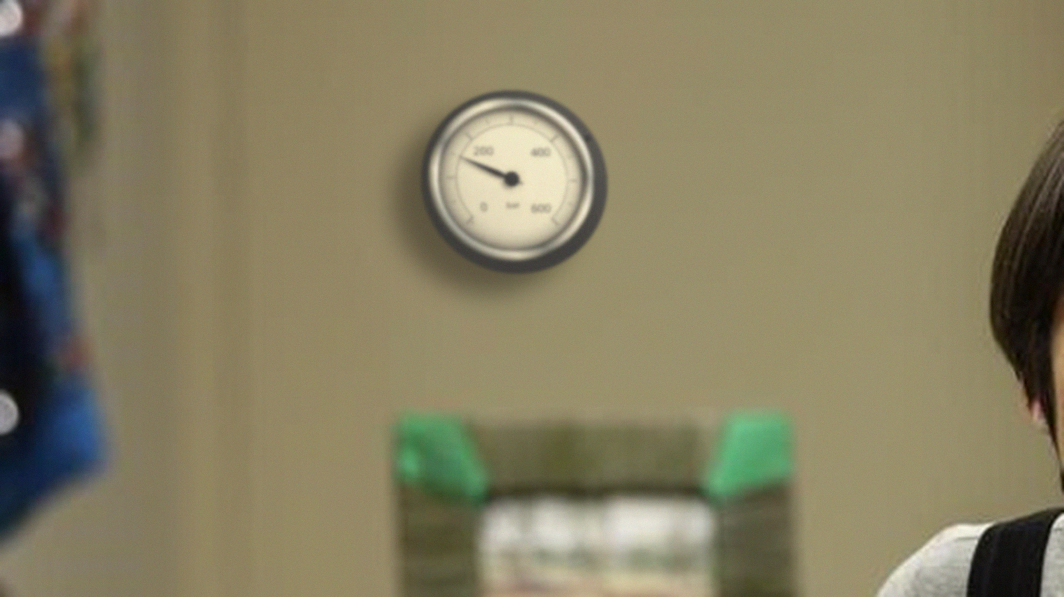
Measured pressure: 150 bar
